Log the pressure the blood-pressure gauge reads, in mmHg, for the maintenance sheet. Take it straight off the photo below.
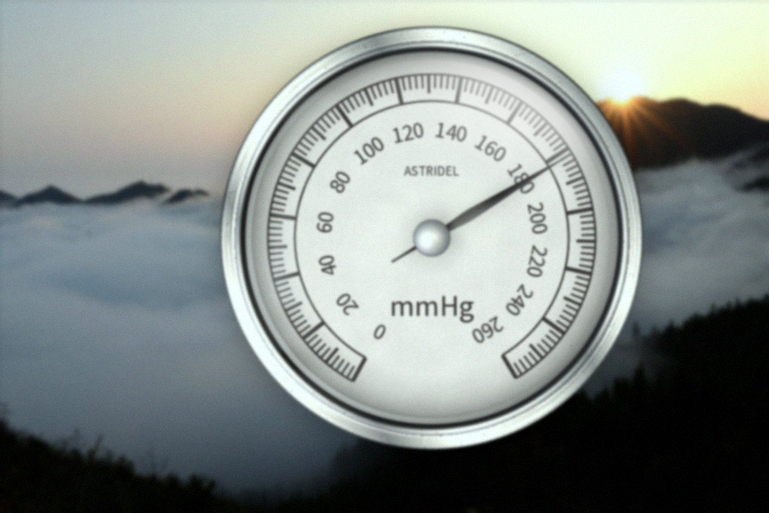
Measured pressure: 182 mmHg
